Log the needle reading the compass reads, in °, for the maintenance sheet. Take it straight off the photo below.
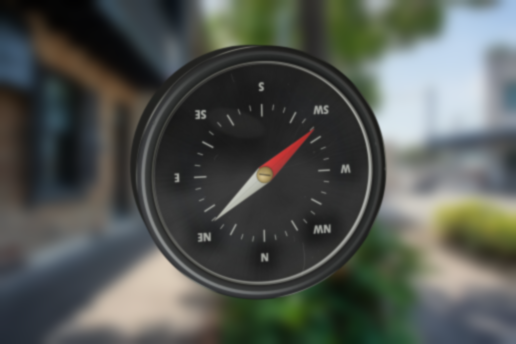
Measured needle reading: 230 °
